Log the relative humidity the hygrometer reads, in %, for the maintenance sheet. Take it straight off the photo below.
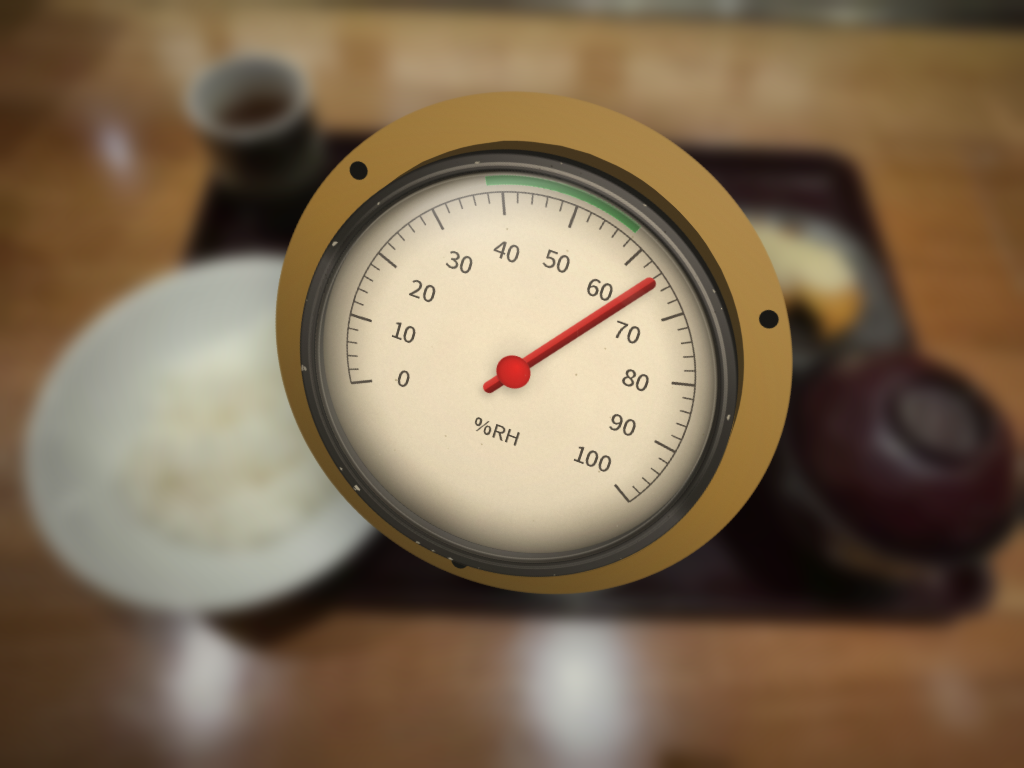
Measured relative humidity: 64 %
